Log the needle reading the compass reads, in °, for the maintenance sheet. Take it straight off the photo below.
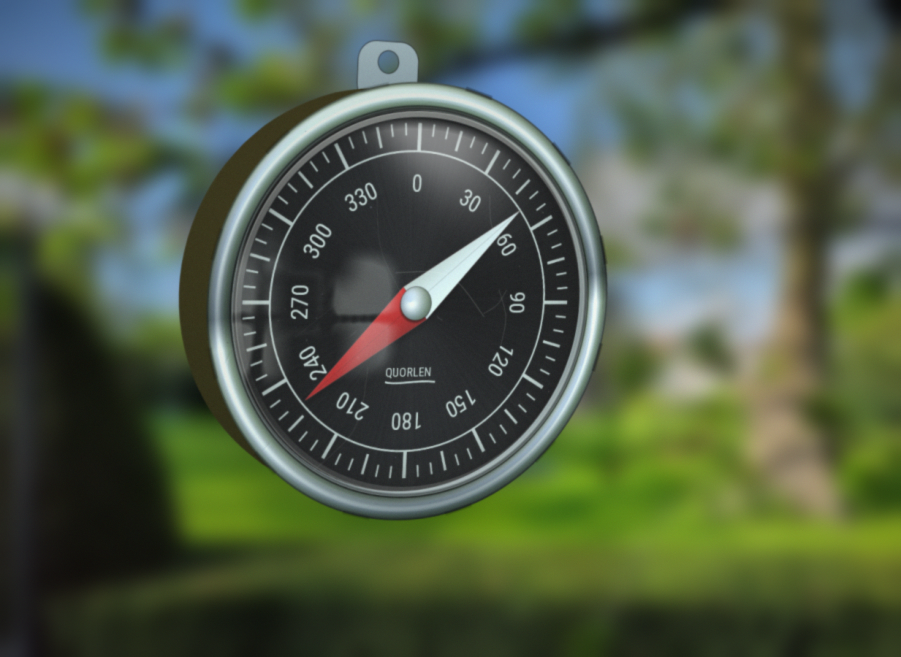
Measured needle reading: 230 °
